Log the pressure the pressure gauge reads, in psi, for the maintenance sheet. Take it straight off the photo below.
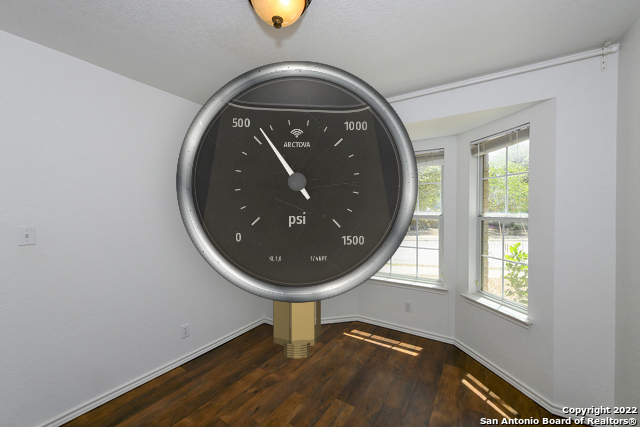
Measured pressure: 550 psi
